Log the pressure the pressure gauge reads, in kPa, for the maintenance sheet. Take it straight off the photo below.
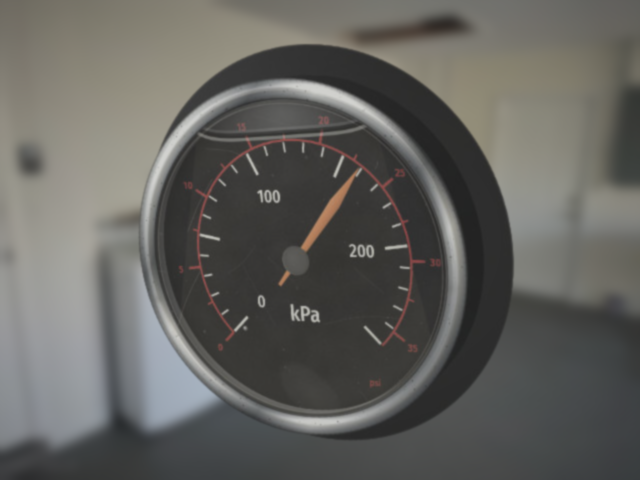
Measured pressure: 160 kPa
